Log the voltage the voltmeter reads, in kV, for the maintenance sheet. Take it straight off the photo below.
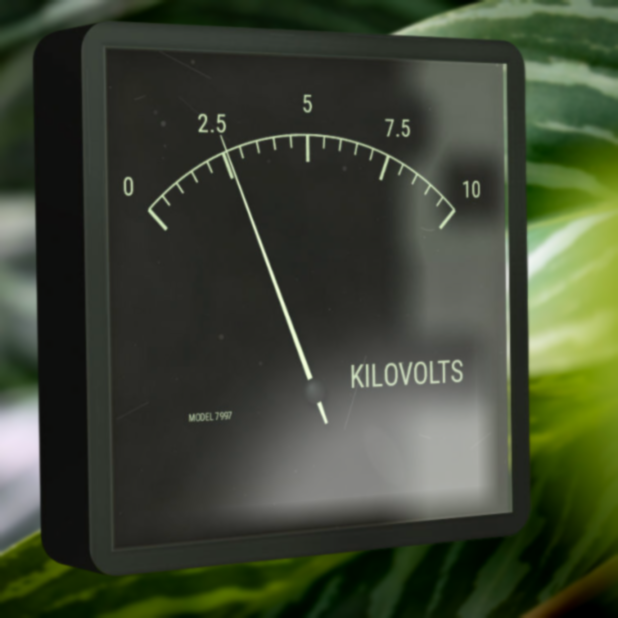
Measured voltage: 2.5 kV
